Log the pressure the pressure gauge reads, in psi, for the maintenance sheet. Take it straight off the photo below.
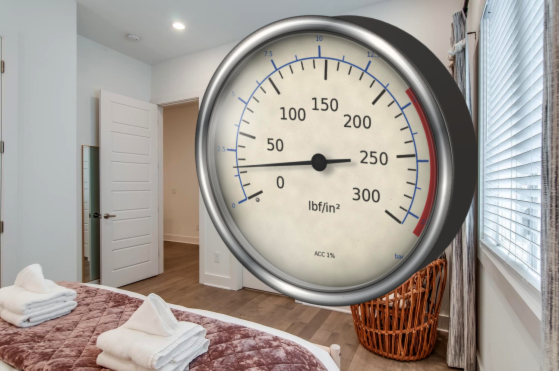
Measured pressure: 25 psi
